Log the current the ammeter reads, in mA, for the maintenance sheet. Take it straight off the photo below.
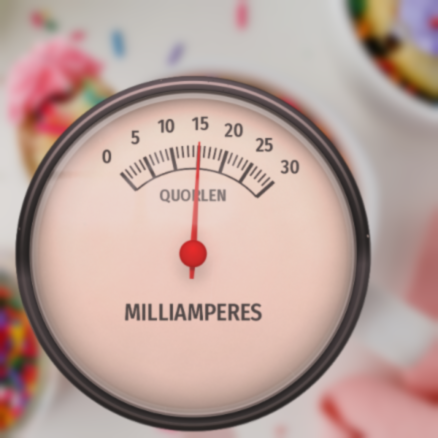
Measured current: 15 mA
